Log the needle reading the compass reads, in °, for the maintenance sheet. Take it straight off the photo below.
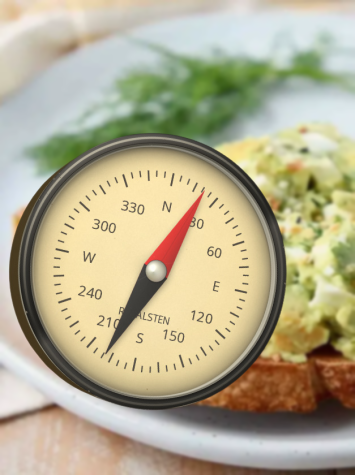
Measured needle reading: 20 °
